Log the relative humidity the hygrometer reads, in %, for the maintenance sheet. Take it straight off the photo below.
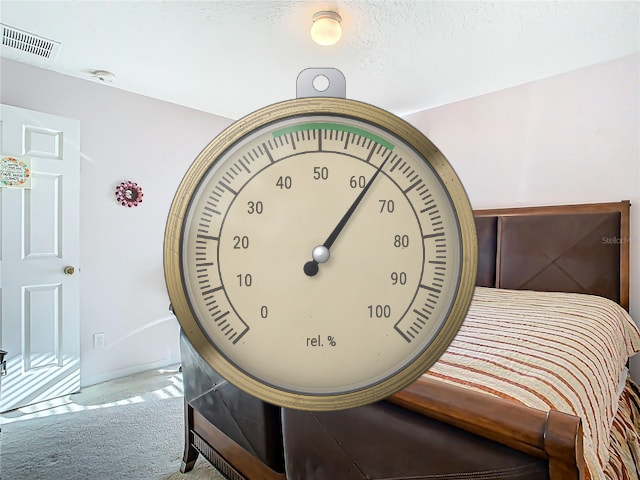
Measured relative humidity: 63 %
